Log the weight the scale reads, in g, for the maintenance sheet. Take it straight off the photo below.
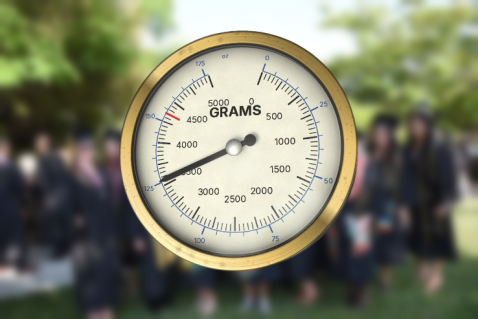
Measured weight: 3550 g
